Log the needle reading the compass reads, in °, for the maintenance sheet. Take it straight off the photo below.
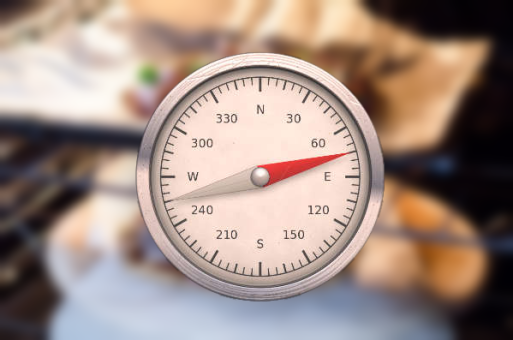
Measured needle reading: 75 °
